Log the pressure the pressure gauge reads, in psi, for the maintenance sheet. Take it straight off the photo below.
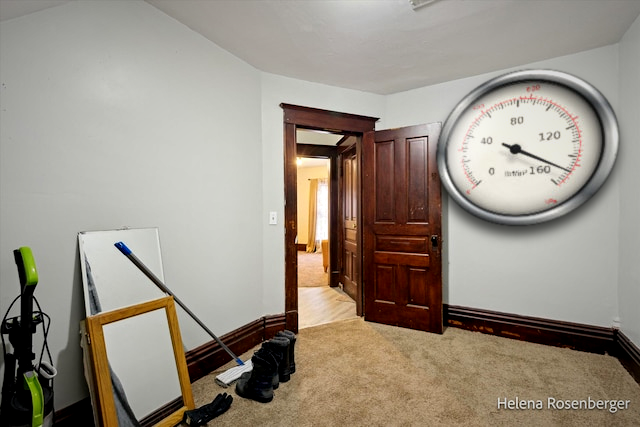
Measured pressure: 150 psi
